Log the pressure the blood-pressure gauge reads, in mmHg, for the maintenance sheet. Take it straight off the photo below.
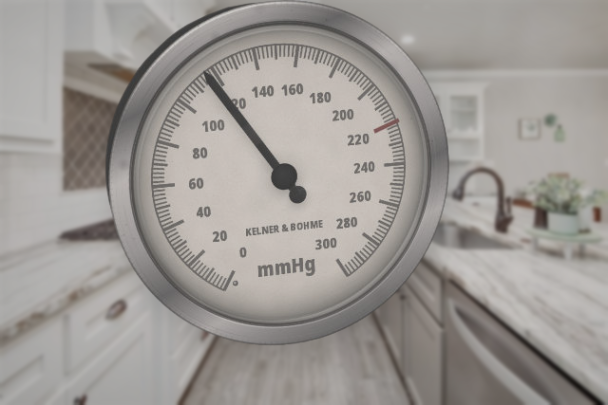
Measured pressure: 116 mmHg
